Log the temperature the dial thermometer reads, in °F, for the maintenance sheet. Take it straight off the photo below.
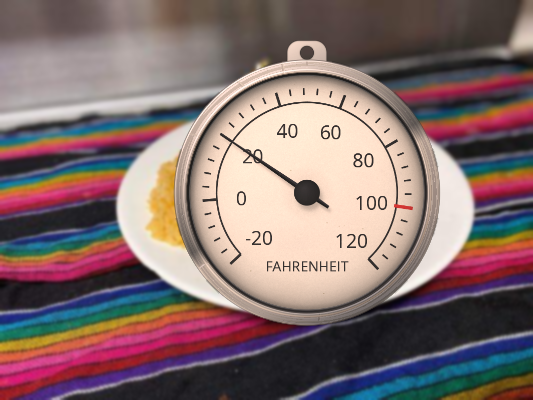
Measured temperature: 20 °F
